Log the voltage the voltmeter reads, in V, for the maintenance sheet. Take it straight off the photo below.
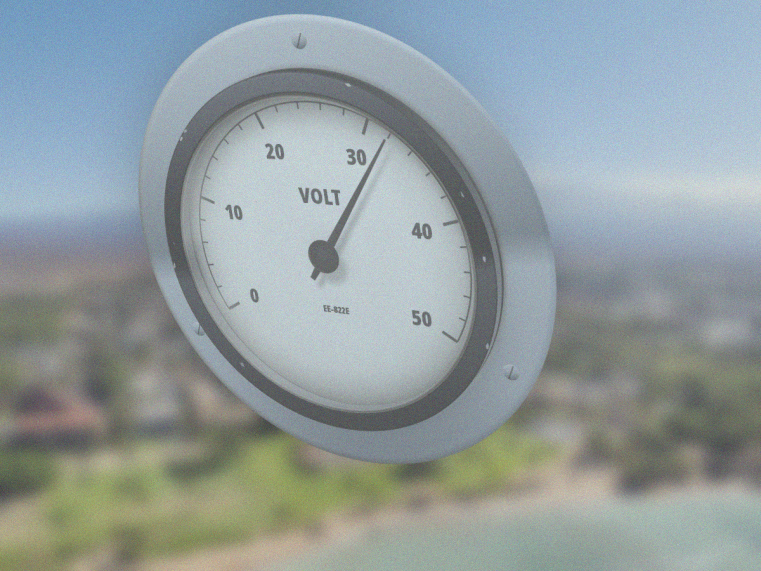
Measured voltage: 32 V
